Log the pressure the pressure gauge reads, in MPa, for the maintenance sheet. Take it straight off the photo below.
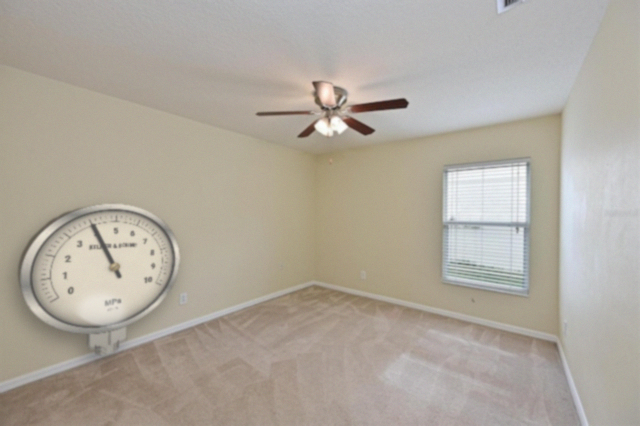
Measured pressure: 4 MPa
